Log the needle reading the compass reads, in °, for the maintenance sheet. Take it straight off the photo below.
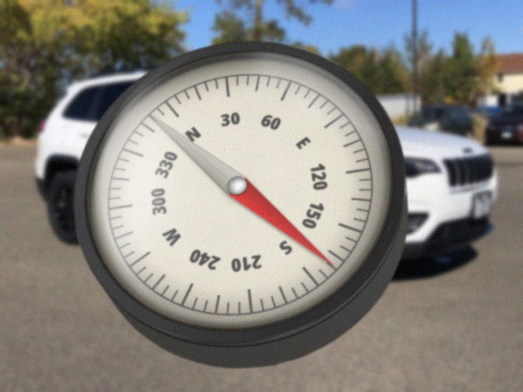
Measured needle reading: 170 °
